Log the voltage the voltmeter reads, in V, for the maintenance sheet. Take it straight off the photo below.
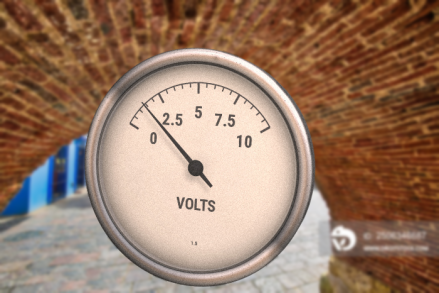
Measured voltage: 1.5 V
